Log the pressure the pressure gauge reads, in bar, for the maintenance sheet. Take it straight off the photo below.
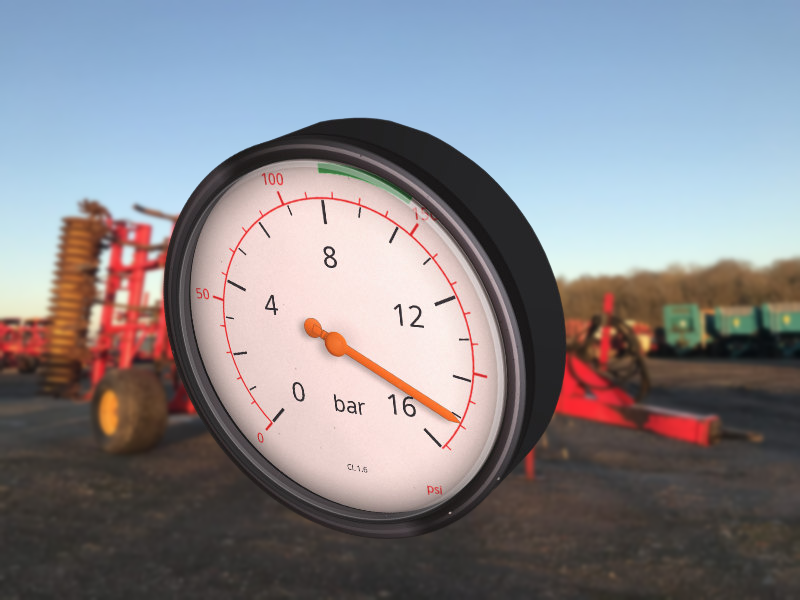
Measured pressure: 15 bar
